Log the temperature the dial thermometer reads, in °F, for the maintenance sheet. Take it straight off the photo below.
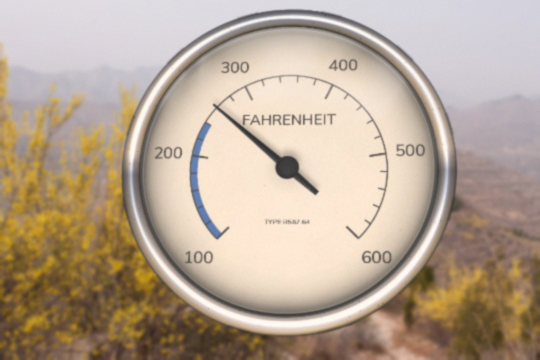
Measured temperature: 260 °F
